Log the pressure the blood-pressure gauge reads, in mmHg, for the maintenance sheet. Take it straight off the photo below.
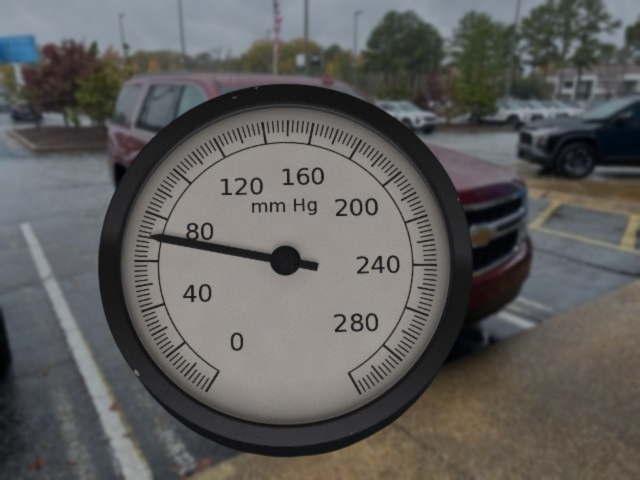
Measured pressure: 70 mmHg
